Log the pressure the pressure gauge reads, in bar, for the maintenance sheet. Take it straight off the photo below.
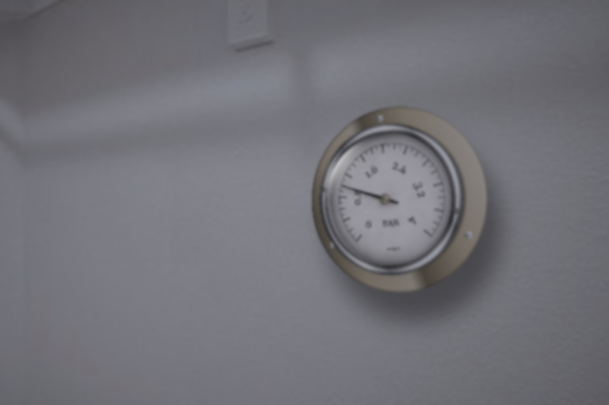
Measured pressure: 1 bar
